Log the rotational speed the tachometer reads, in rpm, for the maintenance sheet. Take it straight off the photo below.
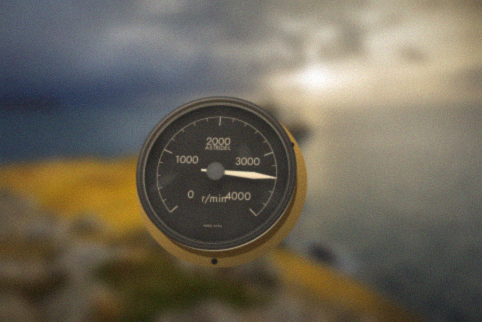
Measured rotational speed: 3400 rpm
